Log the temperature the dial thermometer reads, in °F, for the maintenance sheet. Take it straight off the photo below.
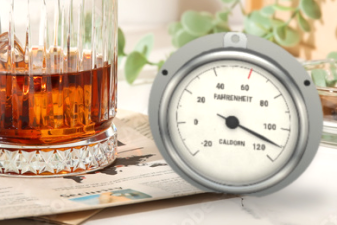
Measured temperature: 110 °F
